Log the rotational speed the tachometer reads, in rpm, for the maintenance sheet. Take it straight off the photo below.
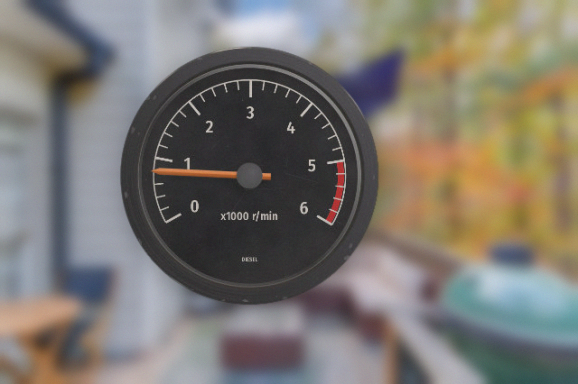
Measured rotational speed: 800 rpm
